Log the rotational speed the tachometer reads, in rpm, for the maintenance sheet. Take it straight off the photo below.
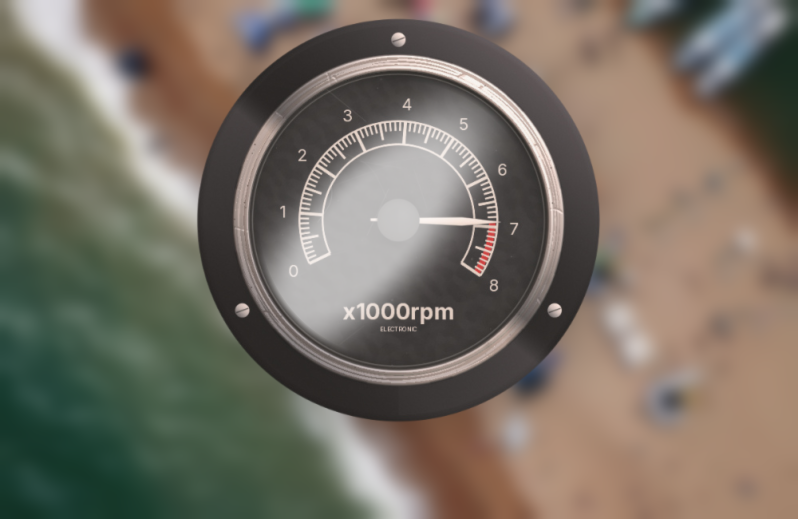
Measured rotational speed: 6900 rpm
